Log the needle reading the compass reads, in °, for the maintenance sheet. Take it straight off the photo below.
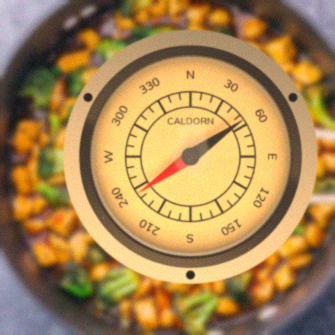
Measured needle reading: 235 °
